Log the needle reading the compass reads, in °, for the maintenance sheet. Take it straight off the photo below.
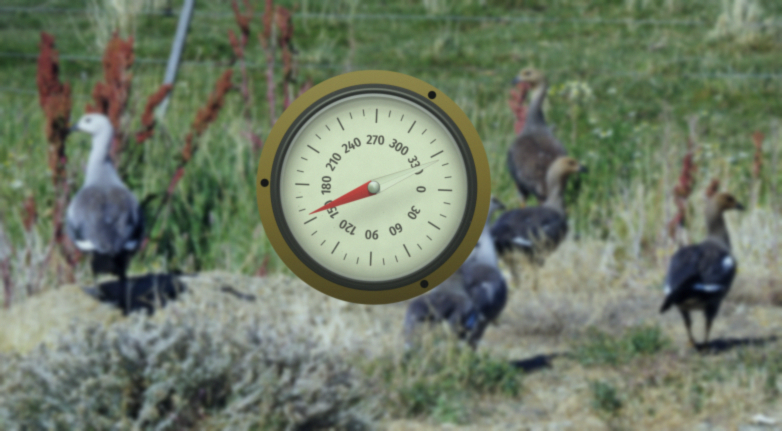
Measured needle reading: 155 °
